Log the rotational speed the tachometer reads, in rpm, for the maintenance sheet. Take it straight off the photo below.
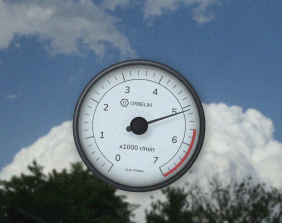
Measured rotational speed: 5100 rpm
